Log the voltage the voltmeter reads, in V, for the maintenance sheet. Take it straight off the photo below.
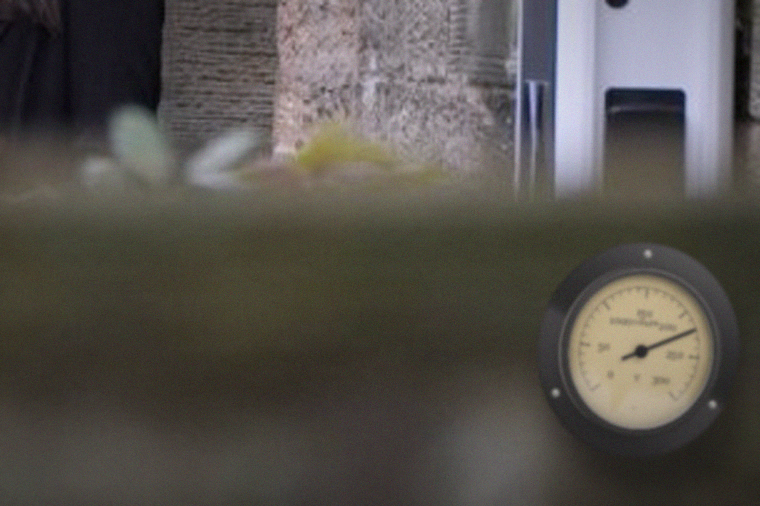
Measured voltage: 220 V
